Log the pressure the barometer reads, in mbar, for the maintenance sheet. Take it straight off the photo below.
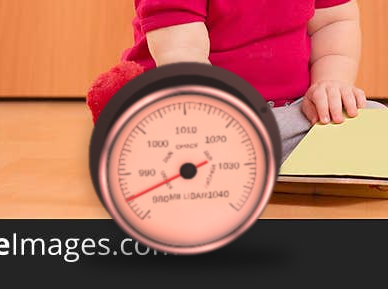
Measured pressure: 985 mbar
